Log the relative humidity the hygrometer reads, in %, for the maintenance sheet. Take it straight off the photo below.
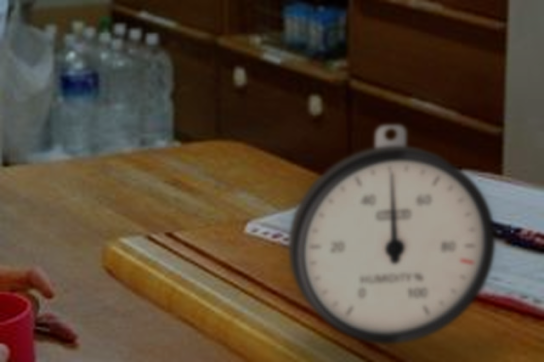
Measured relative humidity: 48 %
